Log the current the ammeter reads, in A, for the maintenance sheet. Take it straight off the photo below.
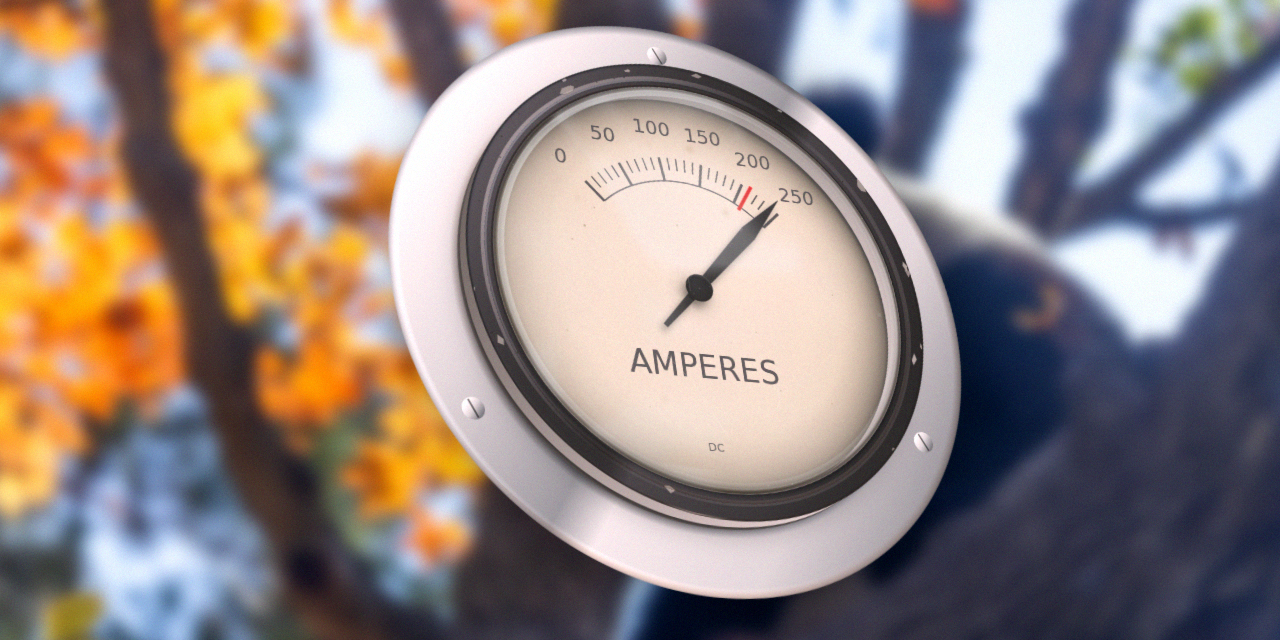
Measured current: 240 A
